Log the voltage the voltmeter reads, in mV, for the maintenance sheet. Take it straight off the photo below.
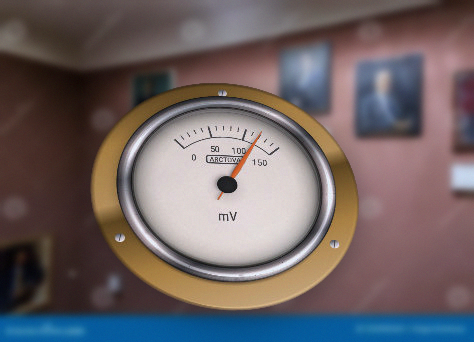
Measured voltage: 120 mV
